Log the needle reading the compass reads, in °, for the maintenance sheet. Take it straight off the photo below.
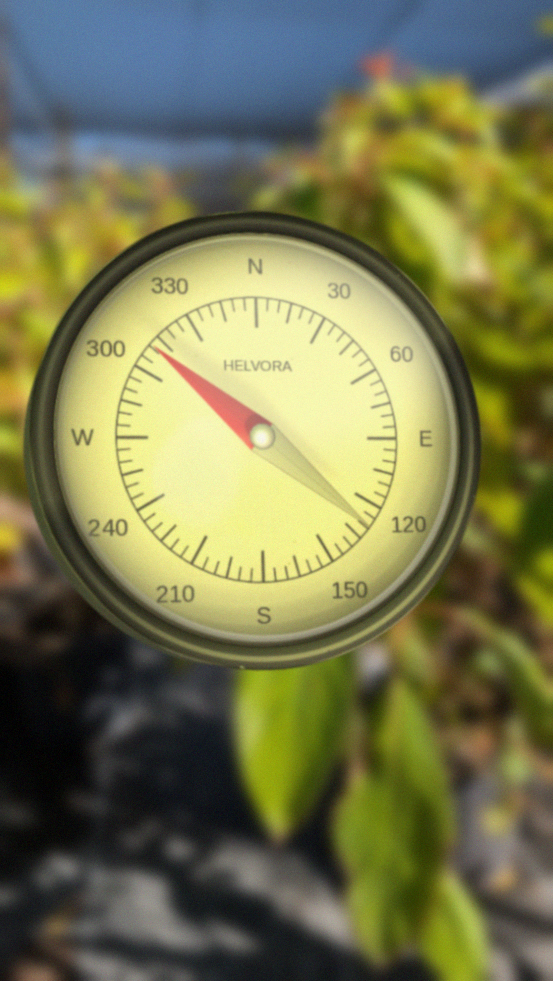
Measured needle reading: 310 °
